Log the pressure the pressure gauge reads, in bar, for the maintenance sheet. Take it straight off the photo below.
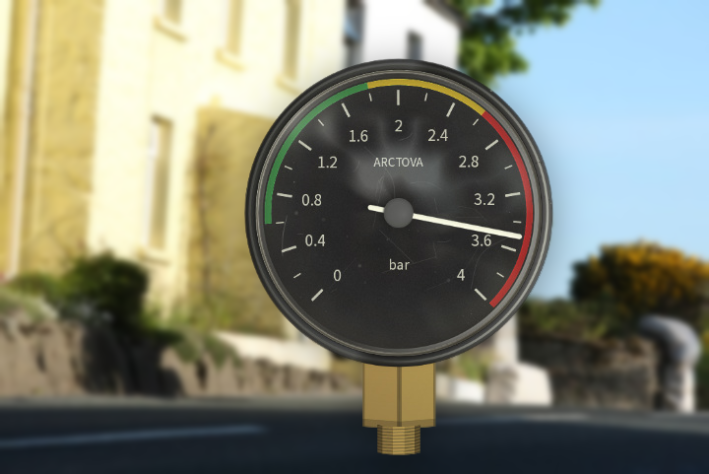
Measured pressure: 3.5 bar
